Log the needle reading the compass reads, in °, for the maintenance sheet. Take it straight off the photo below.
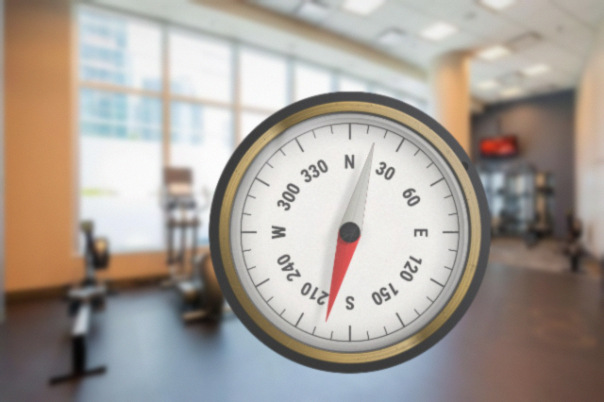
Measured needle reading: 195 °
